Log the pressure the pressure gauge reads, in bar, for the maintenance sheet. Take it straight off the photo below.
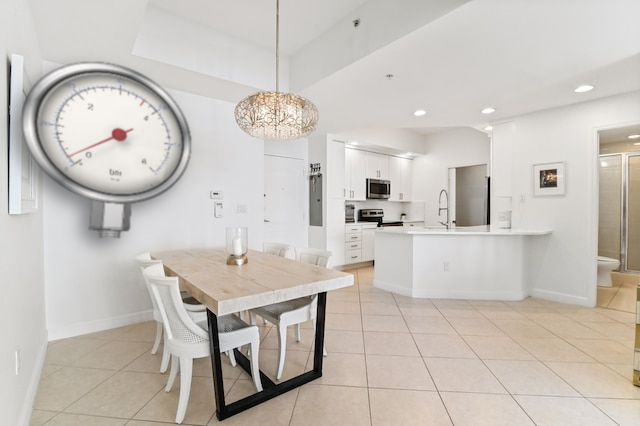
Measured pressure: 0.2 bar
